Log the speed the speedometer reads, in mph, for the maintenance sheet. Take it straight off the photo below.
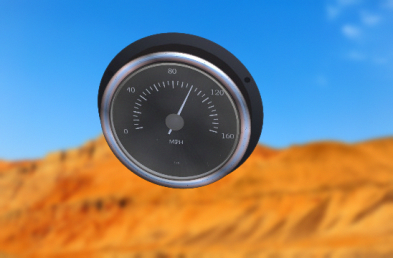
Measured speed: 100 mph
